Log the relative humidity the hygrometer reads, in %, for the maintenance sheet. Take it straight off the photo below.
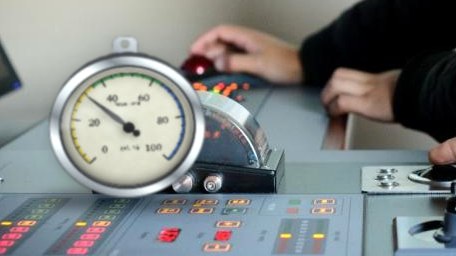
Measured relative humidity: 32 %
